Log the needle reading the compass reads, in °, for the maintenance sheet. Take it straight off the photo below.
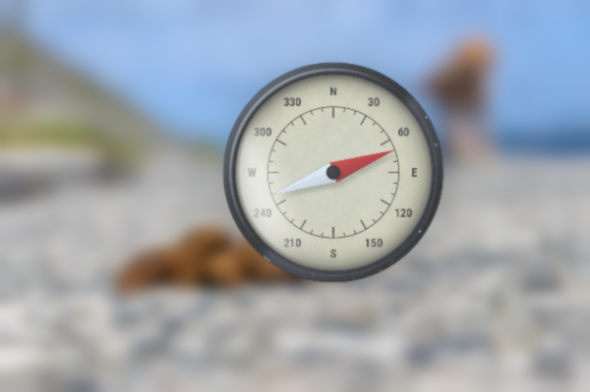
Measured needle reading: 70 °
